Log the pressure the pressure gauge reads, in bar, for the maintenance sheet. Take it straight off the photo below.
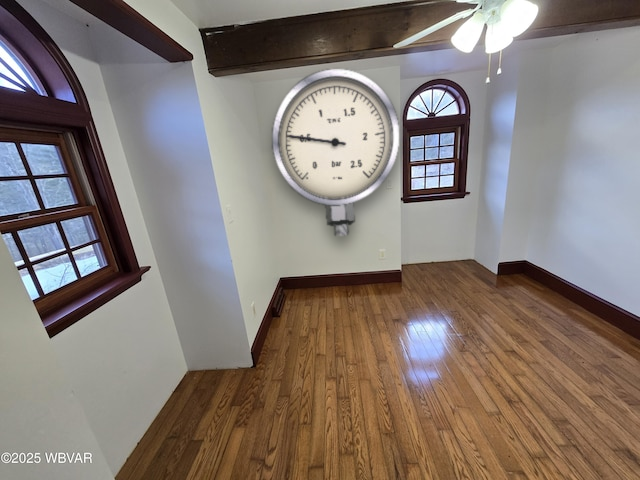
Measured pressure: 0.5 bar
